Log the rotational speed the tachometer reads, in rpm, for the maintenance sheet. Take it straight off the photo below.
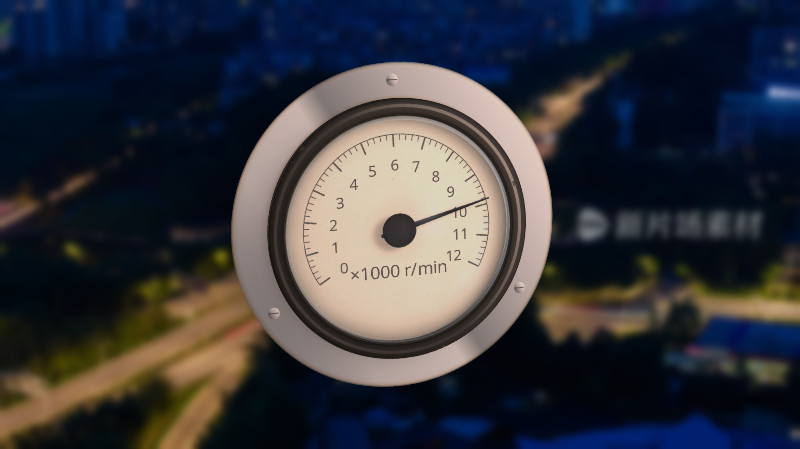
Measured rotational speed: 9800 rpm
